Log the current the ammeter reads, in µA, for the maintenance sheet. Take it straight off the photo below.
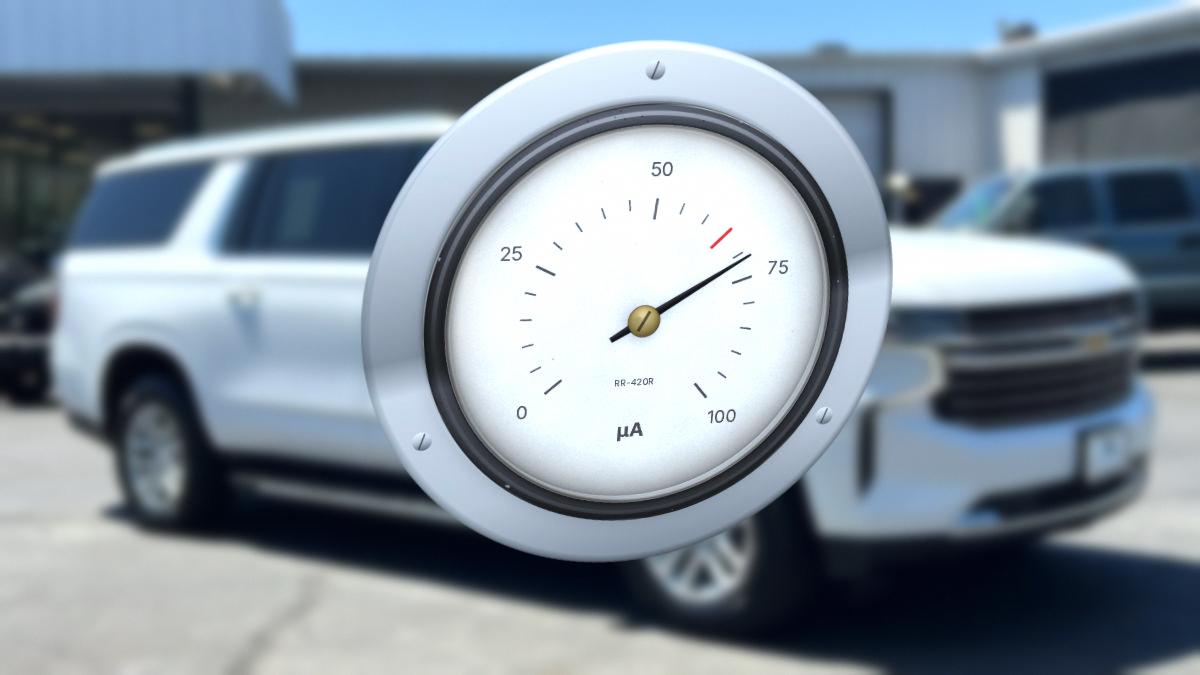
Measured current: 70 µA
